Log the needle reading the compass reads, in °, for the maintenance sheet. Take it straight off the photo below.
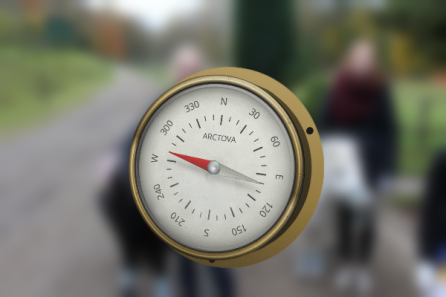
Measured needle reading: 280 °
